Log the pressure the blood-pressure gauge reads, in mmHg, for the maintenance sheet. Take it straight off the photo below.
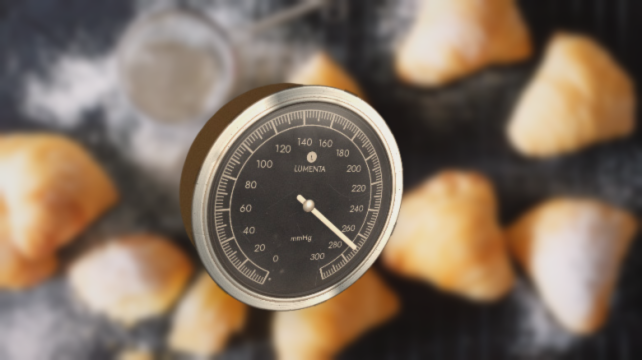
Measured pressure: 270 mmHg
